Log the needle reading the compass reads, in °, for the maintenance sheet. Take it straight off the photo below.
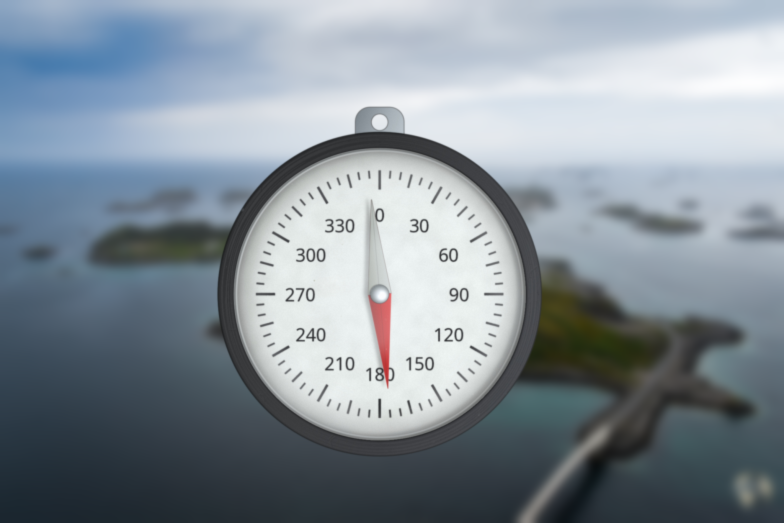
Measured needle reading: 175 °
